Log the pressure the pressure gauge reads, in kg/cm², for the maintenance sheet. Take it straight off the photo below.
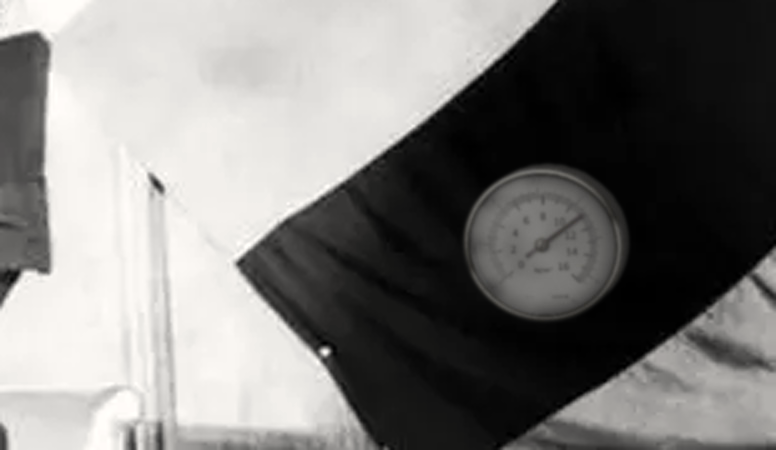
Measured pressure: 11 kg/cm²
